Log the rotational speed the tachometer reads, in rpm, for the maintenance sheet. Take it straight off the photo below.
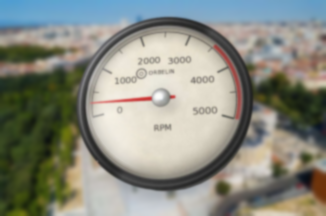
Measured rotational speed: 250 rpm
